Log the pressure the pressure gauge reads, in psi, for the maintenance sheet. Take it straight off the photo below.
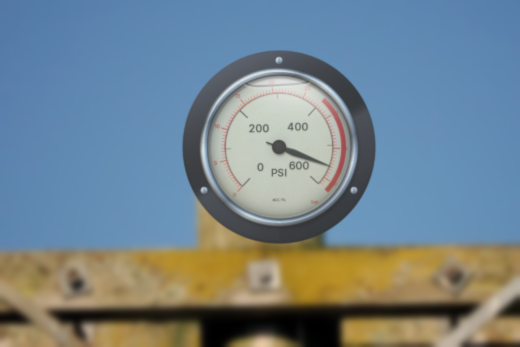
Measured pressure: 550 psi
